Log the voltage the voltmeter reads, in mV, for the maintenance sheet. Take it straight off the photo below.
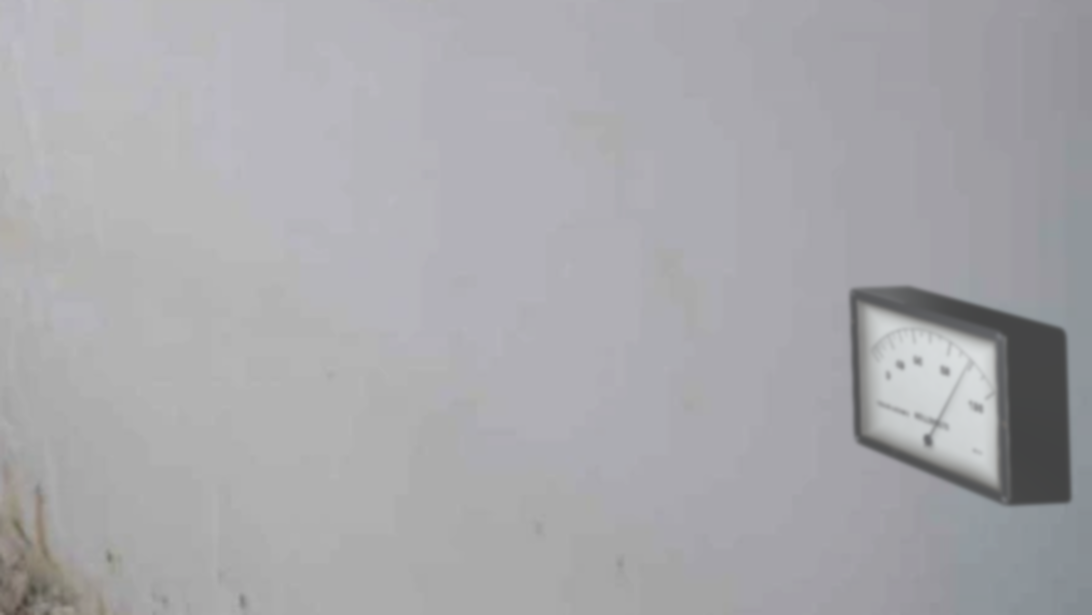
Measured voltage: 90 mV
